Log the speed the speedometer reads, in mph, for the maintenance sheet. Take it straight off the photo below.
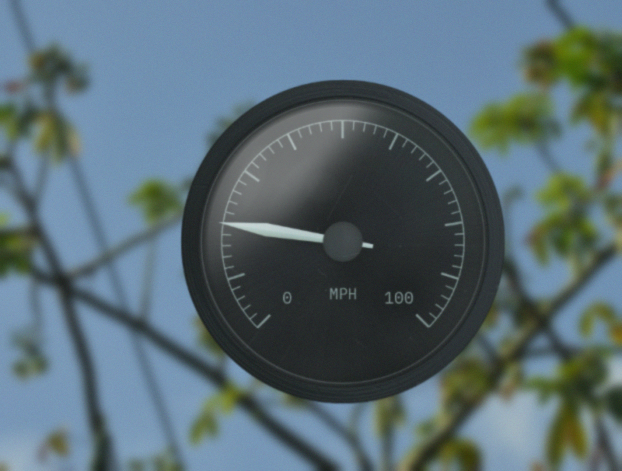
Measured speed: 20 mph
